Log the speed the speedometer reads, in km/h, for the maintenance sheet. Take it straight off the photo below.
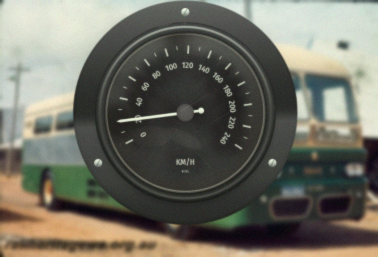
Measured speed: 20 km/h
